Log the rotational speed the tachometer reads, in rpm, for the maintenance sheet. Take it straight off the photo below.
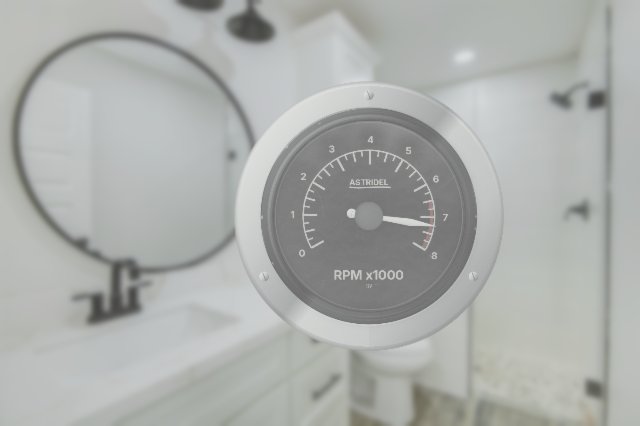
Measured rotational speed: 7250 rpm
